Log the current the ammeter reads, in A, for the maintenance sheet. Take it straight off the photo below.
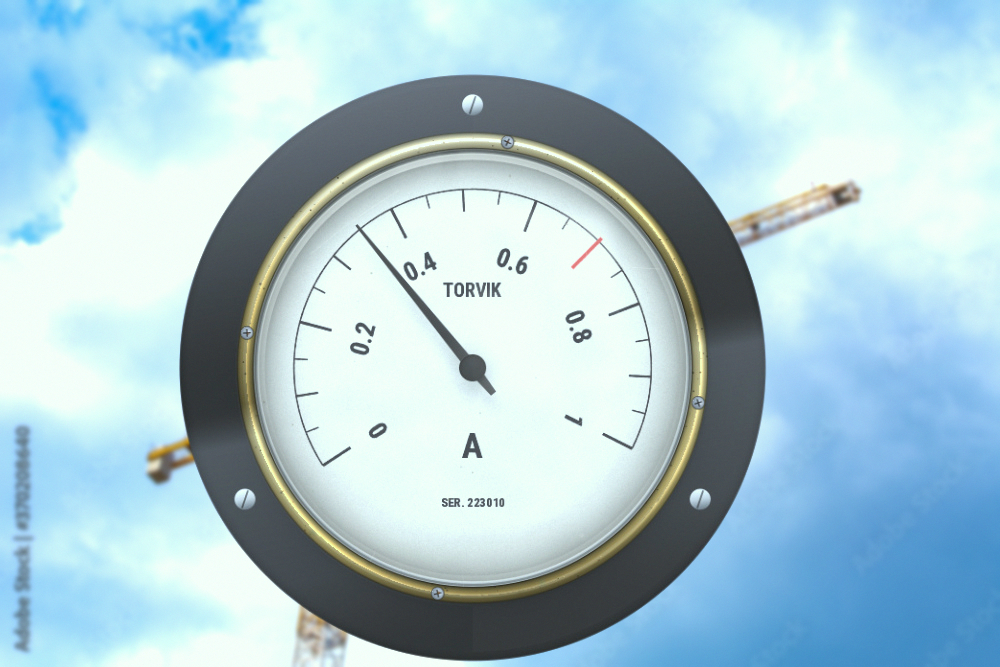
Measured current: 0.35 A
